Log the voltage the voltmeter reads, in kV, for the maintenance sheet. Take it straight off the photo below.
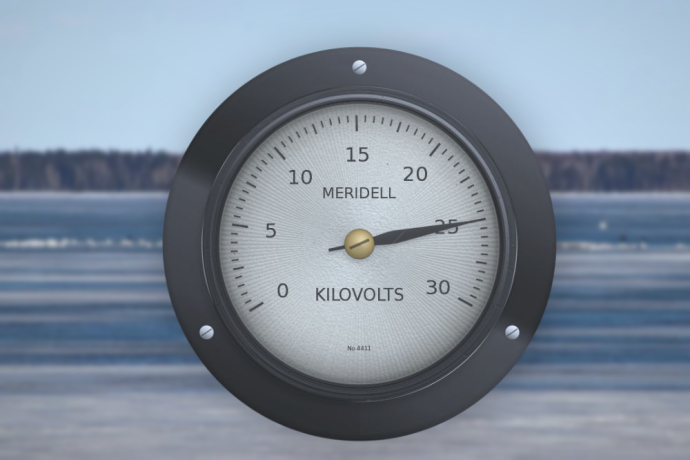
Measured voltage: 25 kV
